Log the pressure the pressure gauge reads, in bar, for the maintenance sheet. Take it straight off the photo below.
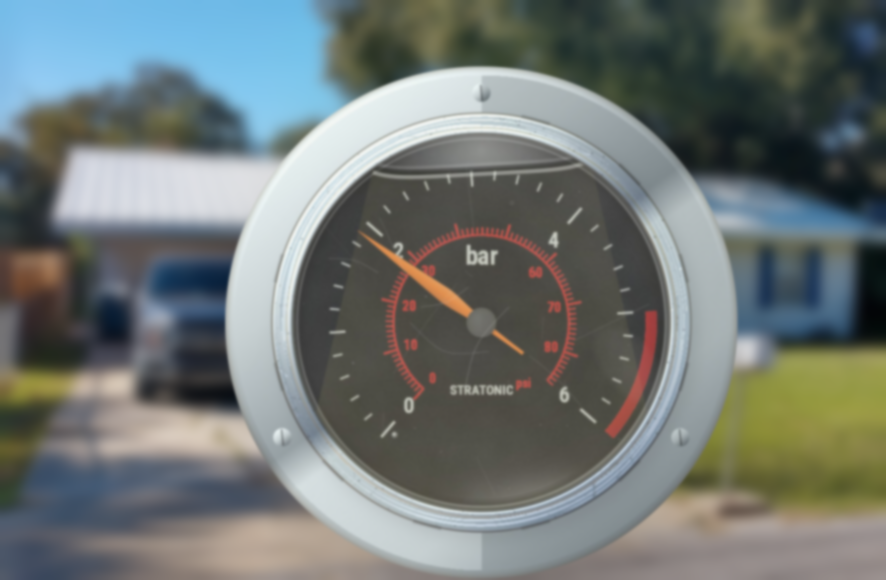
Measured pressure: 1.9 bar
